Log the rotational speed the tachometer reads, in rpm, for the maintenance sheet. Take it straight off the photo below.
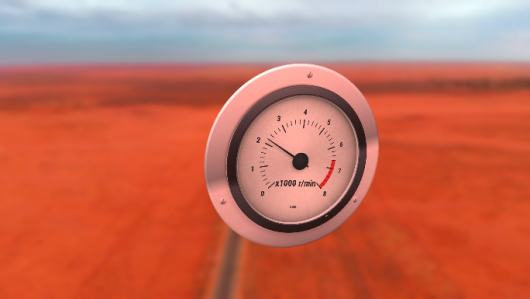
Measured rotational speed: 2200 rpm
